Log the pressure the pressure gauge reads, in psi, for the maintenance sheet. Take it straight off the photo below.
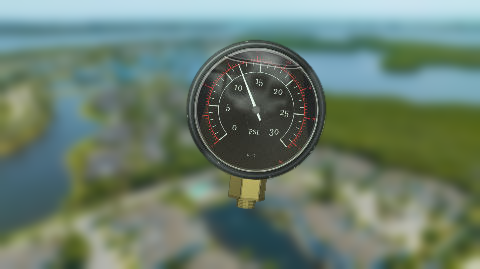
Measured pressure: 12 psi
